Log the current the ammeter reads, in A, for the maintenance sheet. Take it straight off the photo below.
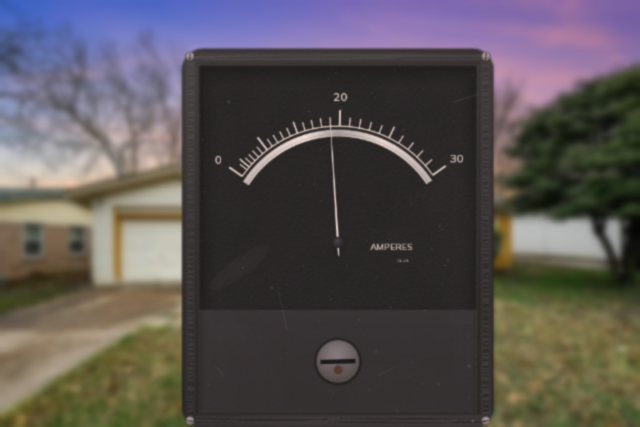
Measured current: 19 A
